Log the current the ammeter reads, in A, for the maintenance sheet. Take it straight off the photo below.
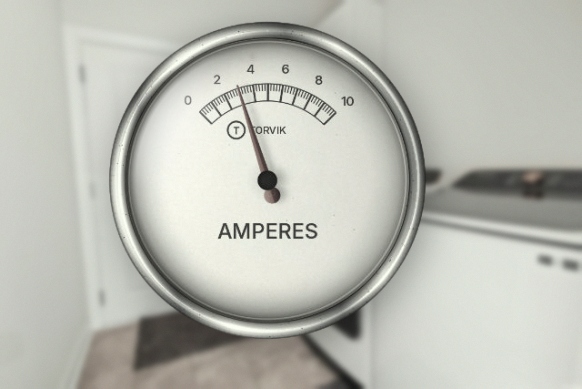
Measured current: 3 A
